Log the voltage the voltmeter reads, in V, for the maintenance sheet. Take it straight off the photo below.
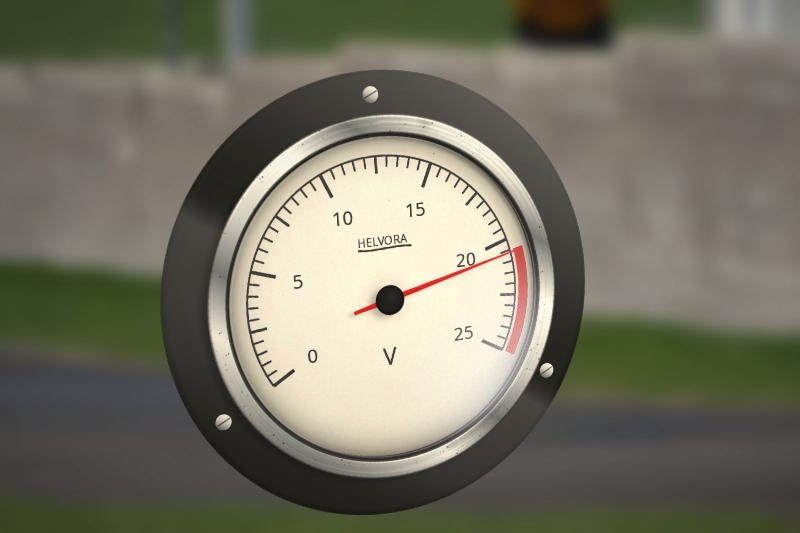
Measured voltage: 20.5 V
